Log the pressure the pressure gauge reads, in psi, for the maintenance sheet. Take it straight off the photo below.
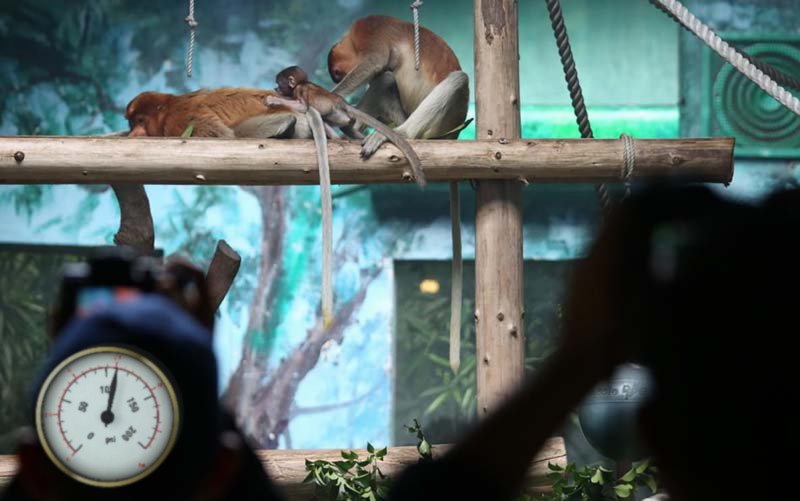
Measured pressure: 110 psi
